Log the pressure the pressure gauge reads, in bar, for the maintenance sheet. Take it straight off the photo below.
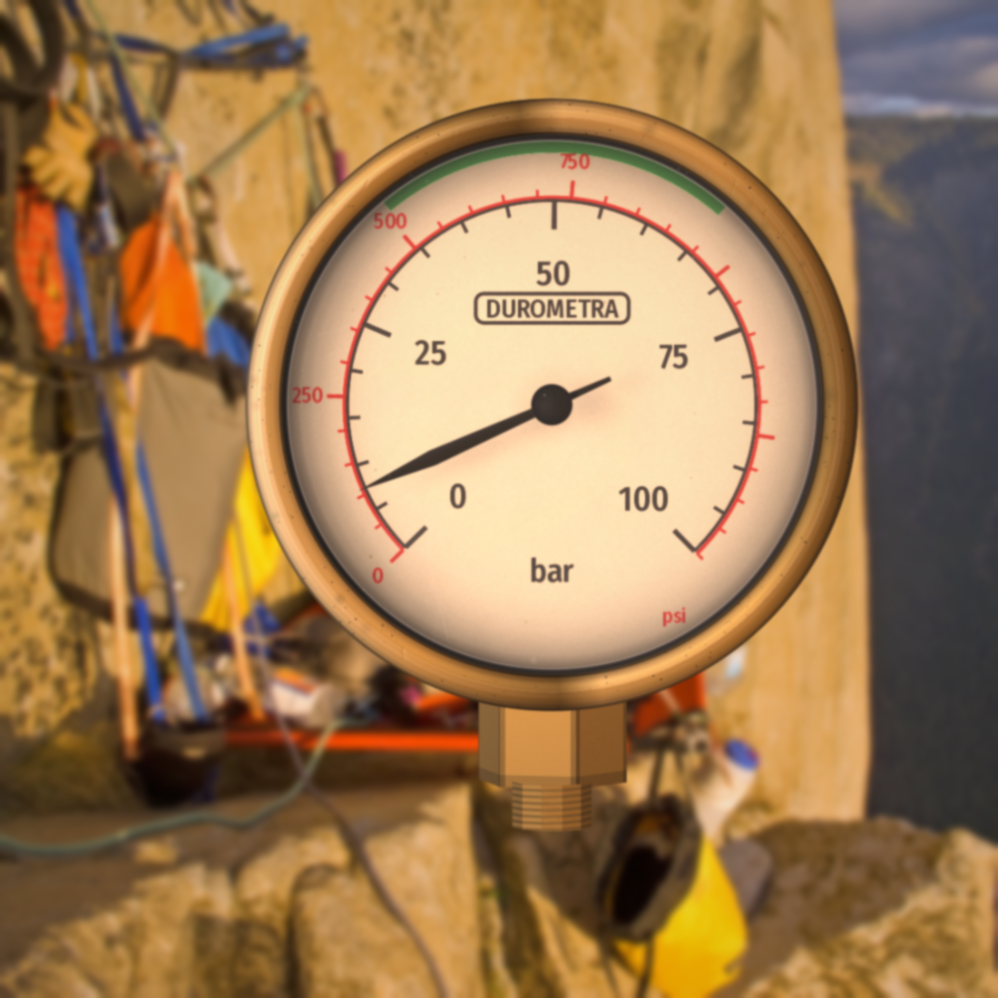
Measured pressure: 7.5 bar
